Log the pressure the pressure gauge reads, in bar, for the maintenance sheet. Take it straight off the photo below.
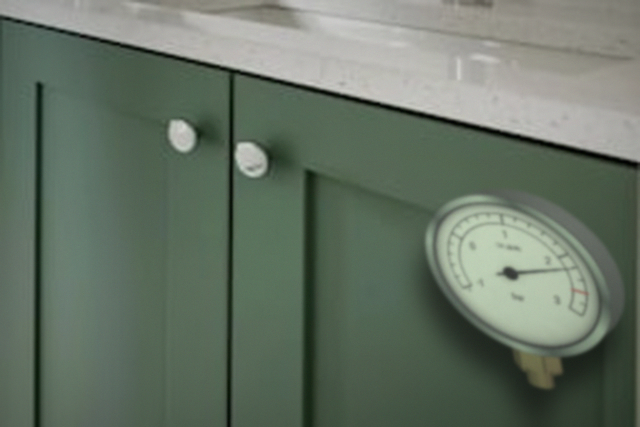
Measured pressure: 2.2 bar
